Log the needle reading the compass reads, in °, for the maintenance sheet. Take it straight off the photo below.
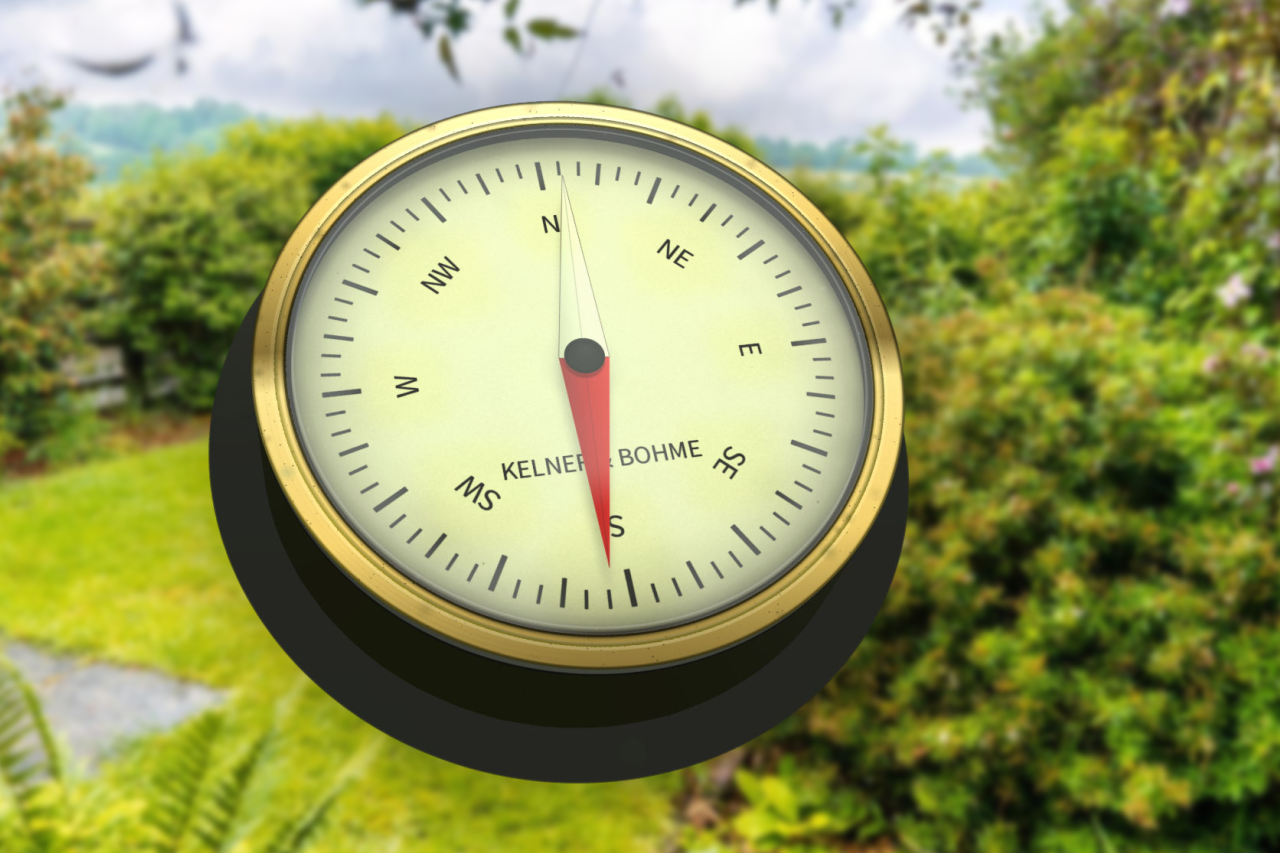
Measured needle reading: 185 °
